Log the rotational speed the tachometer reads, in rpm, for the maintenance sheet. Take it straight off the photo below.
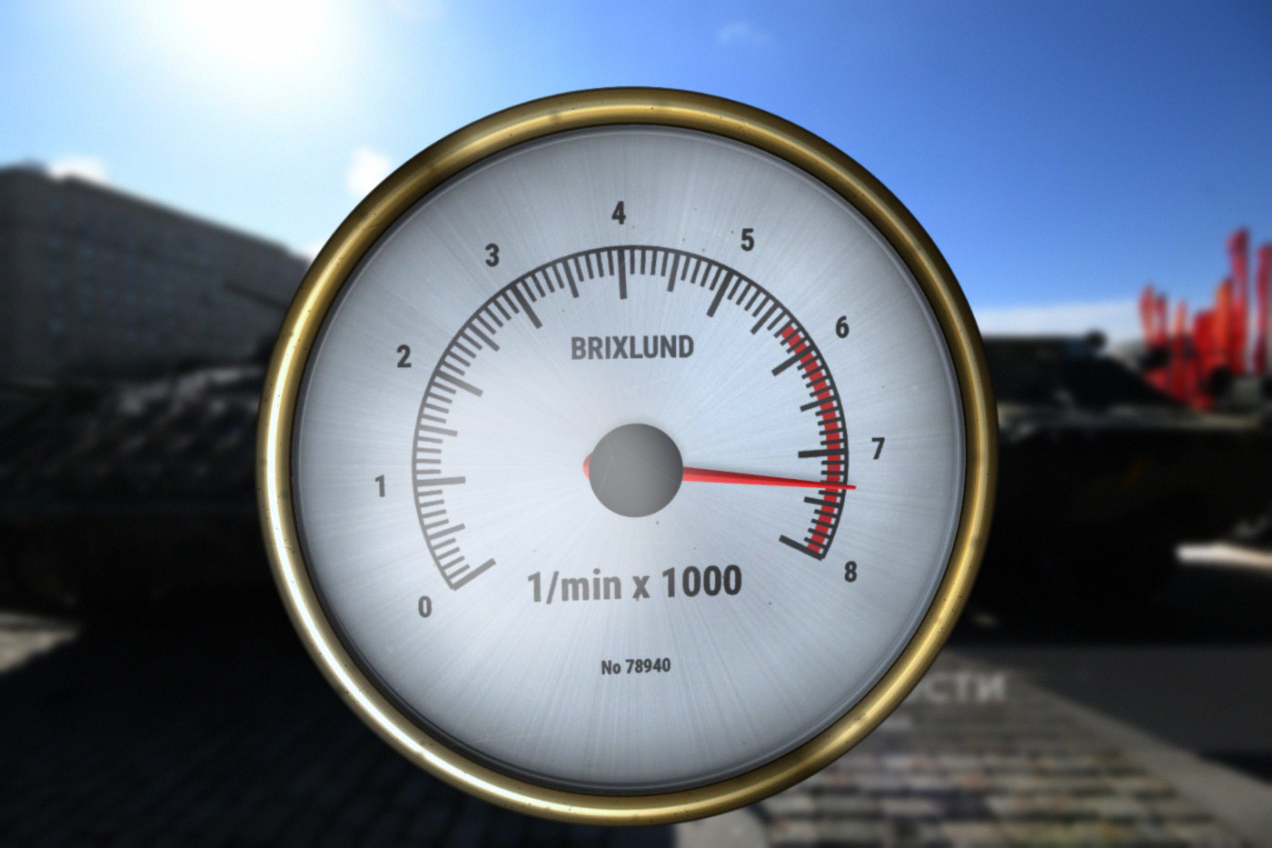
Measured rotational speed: 7300 rpm
